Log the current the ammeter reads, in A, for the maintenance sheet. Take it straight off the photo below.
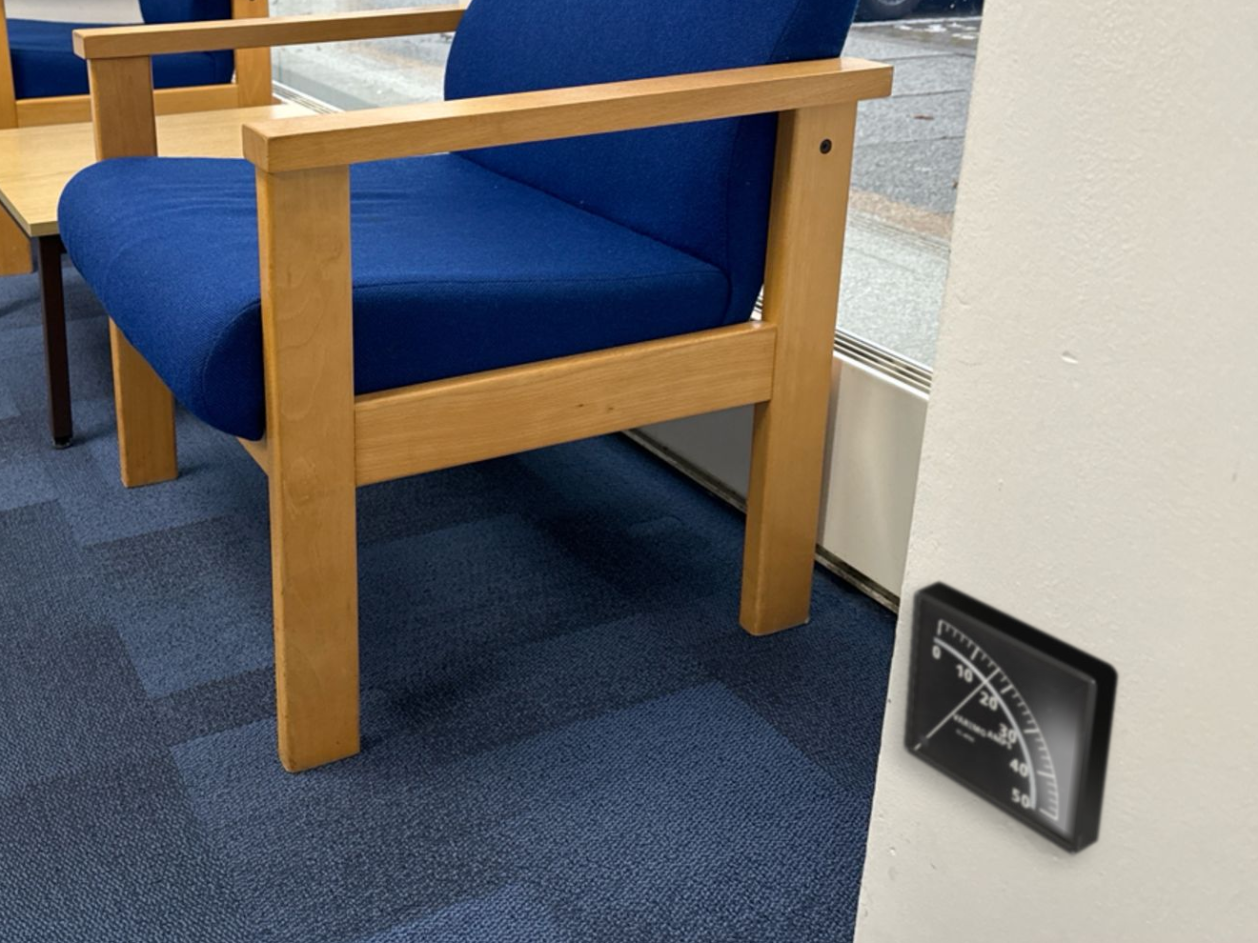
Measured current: 16 A
